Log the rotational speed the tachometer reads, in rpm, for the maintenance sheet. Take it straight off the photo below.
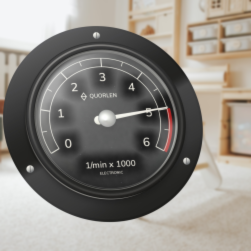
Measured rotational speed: 5000 rpm
